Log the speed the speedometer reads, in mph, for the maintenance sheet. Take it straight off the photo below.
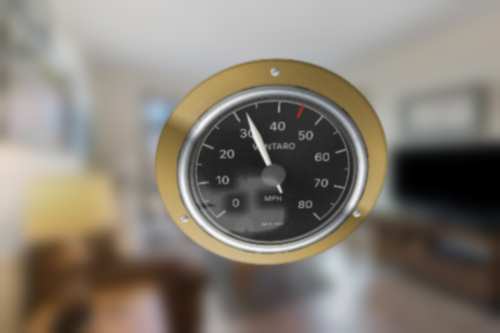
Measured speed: 32.5 mph
